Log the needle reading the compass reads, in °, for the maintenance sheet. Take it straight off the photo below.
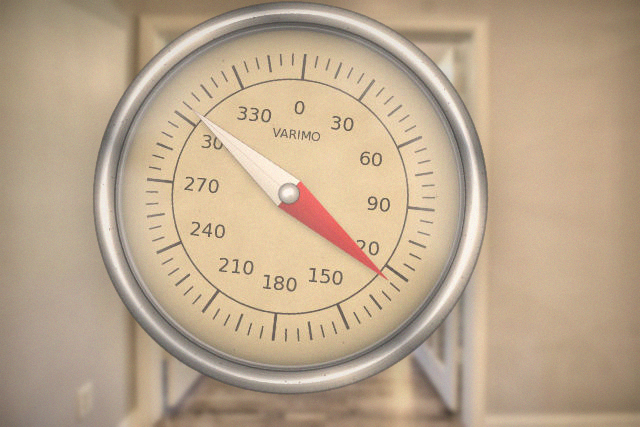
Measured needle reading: 125 °
